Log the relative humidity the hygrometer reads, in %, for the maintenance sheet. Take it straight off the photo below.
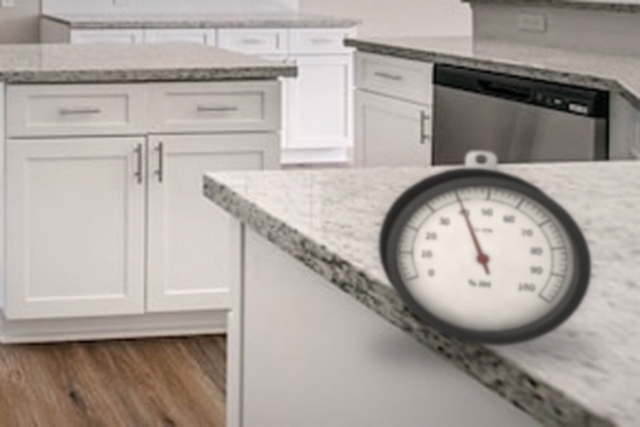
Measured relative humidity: 40 %
